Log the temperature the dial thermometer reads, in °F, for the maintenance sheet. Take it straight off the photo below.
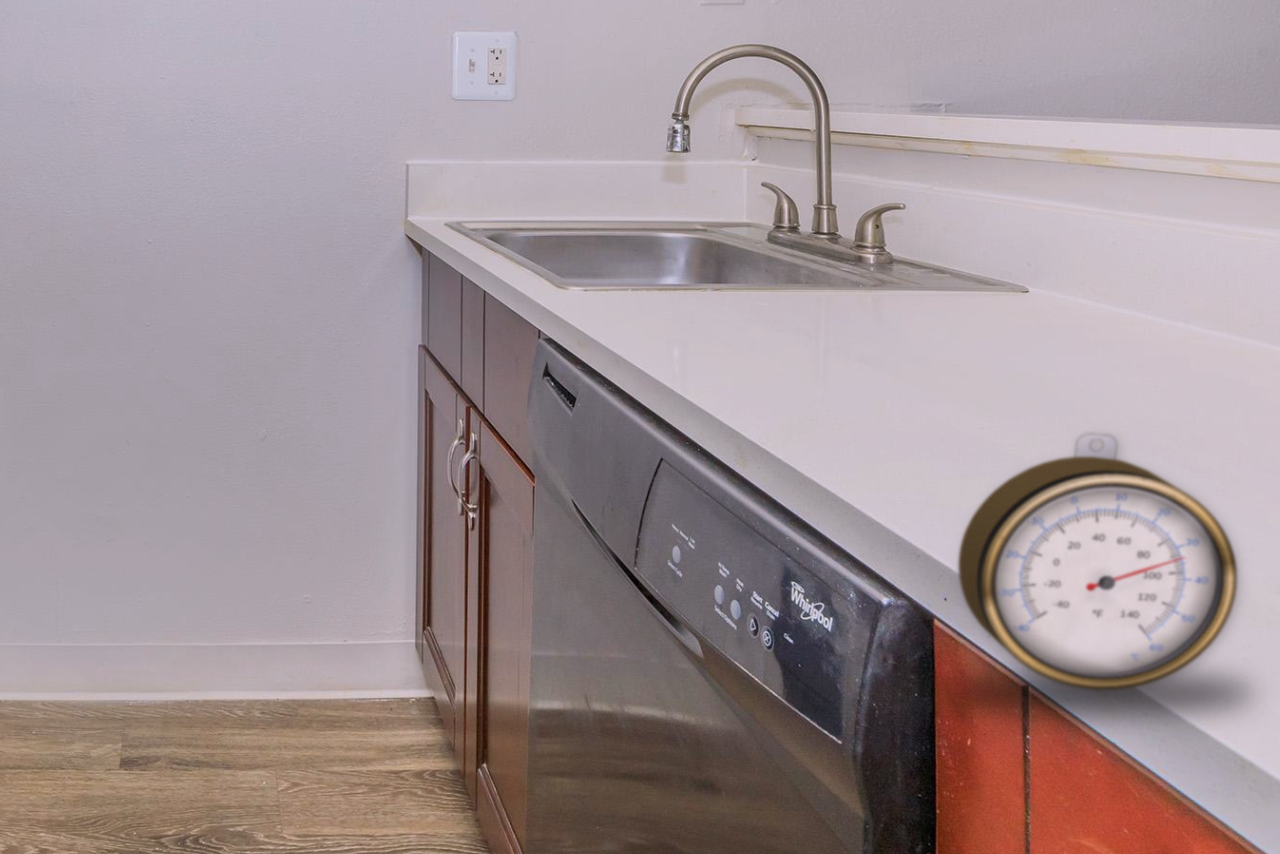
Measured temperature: 90 °F
